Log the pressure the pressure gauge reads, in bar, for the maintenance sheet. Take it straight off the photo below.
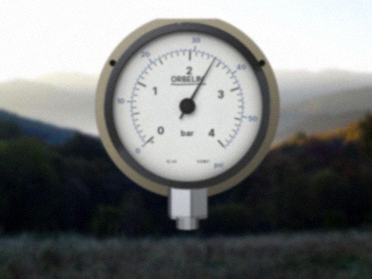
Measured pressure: 2.4 bar
